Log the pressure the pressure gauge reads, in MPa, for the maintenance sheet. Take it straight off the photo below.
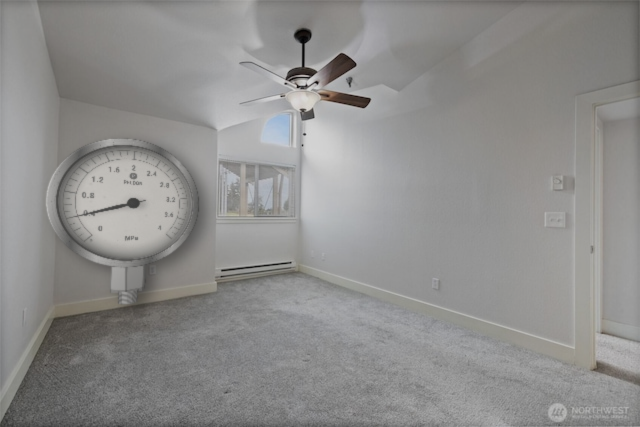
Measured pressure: 0.4 MPa
